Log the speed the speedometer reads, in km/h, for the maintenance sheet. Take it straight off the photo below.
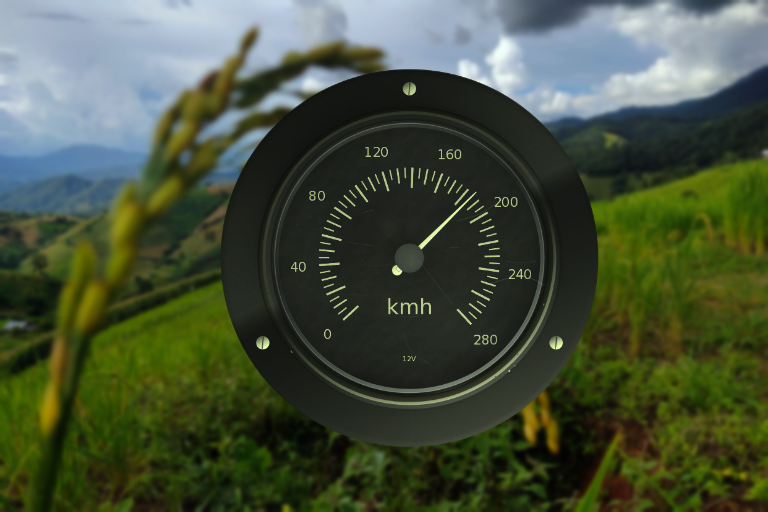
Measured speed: 185 km/h
